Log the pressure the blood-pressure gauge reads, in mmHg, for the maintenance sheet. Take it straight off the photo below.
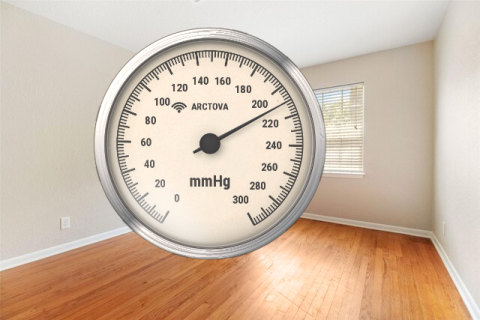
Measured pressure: 210 mmHg
